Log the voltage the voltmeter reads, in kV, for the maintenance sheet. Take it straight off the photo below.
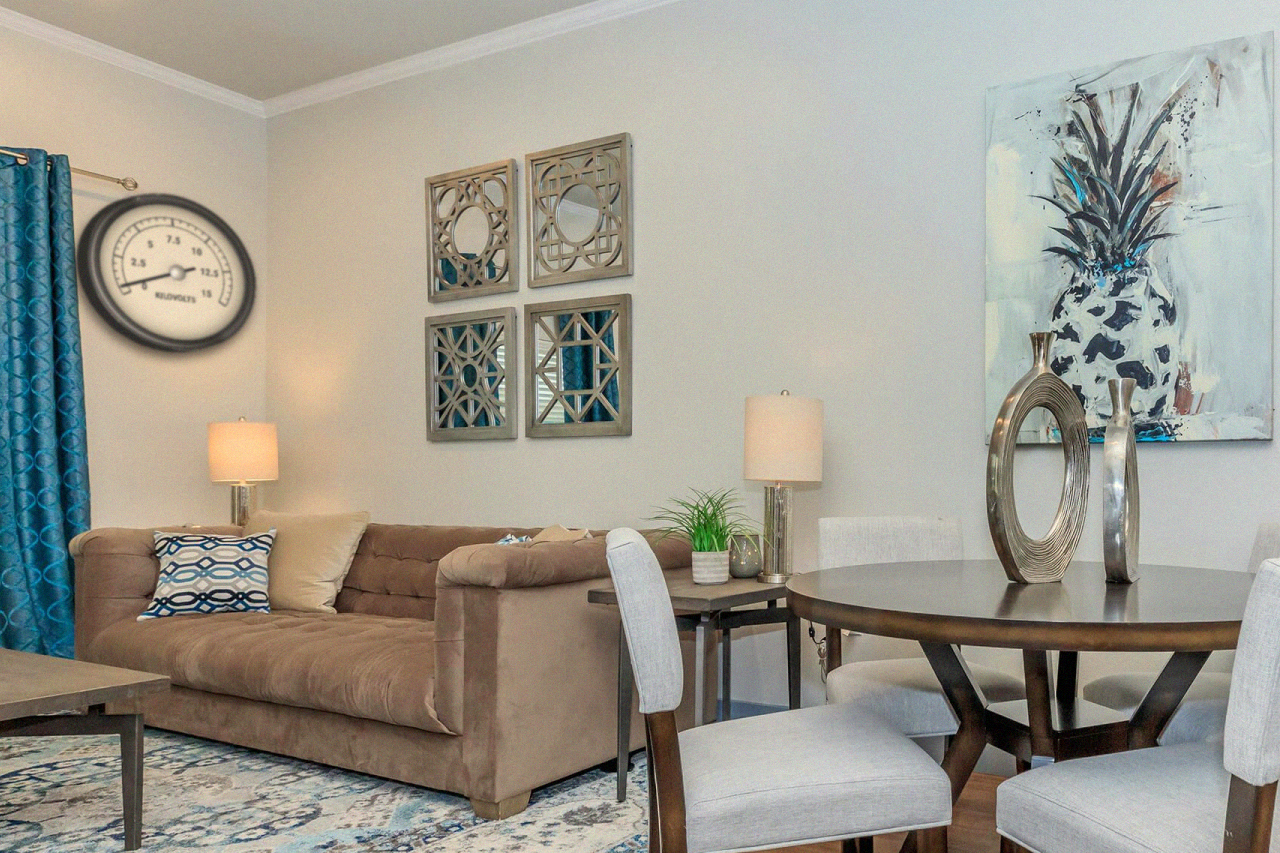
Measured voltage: 0.5 kV
